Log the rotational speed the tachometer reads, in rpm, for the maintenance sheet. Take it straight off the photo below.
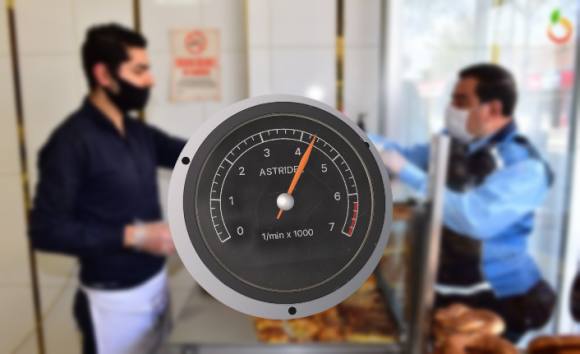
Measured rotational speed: 4300 rpm
